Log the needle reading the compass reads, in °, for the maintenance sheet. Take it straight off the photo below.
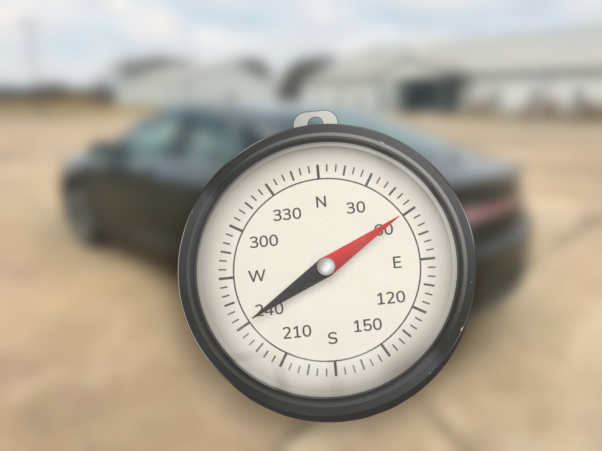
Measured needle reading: 60 °
